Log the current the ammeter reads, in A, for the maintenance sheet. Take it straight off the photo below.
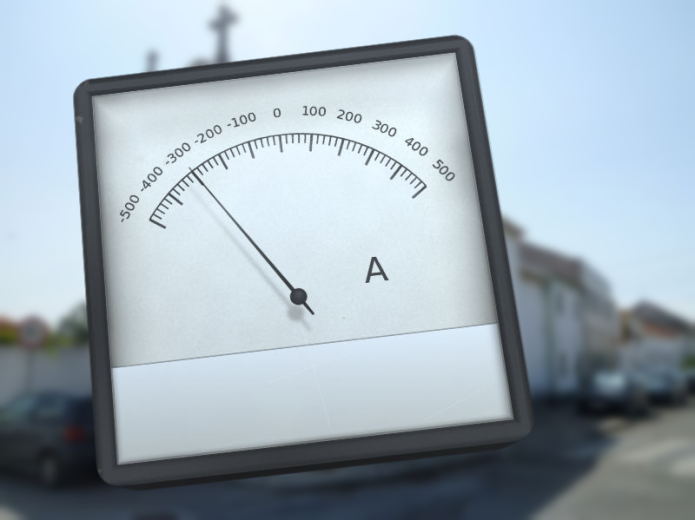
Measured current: -300 A
